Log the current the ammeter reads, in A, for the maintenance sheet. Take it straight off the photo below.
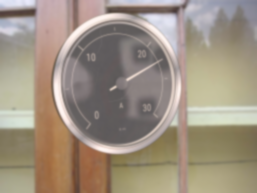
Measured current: 22.5 A
